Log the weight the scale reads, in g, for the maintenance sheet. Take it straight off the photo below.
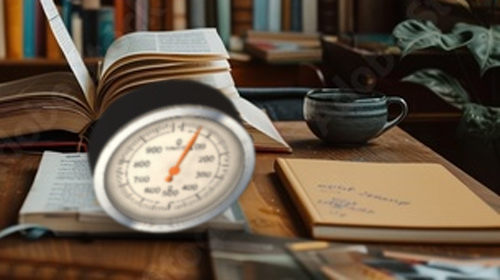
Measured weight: 50 g
